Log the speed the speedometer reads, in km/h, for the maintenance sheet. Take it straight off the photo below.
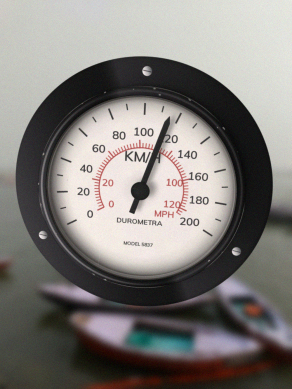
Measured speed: 115 km/h
